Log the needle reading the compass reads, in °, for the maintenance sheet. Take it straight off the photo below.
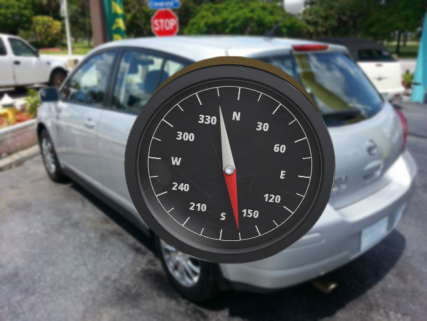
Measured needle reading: 165 °
